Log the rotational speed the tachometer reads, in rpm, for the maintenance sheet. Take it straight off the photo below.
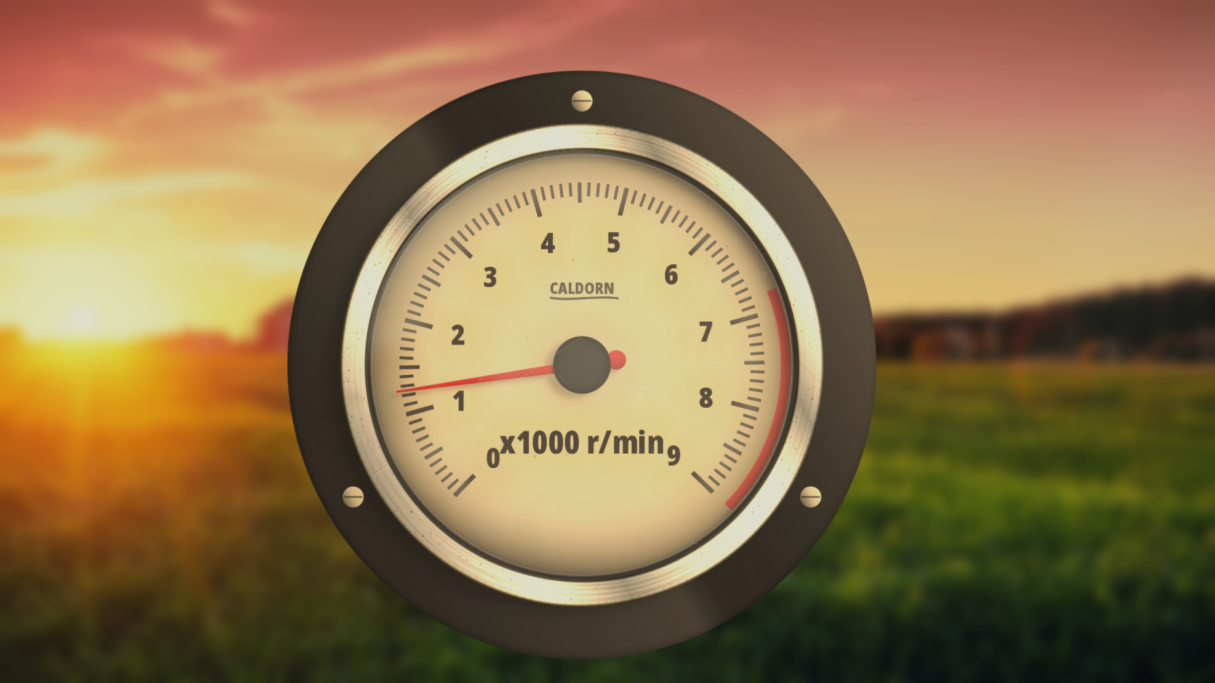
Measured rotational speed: 1250 rpm
